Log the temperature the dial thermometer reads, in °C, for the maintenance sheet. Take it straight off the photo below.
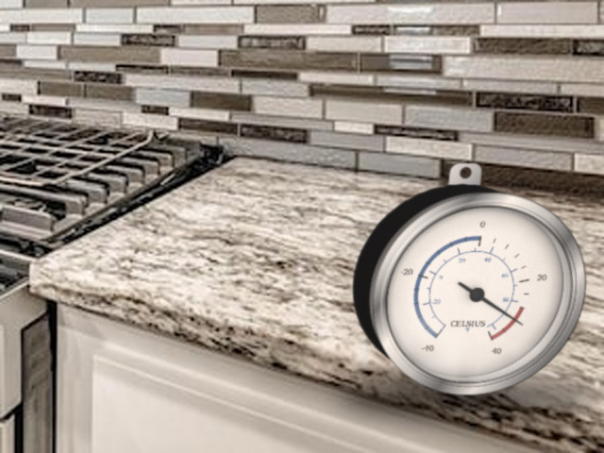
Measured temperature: 32 °C
